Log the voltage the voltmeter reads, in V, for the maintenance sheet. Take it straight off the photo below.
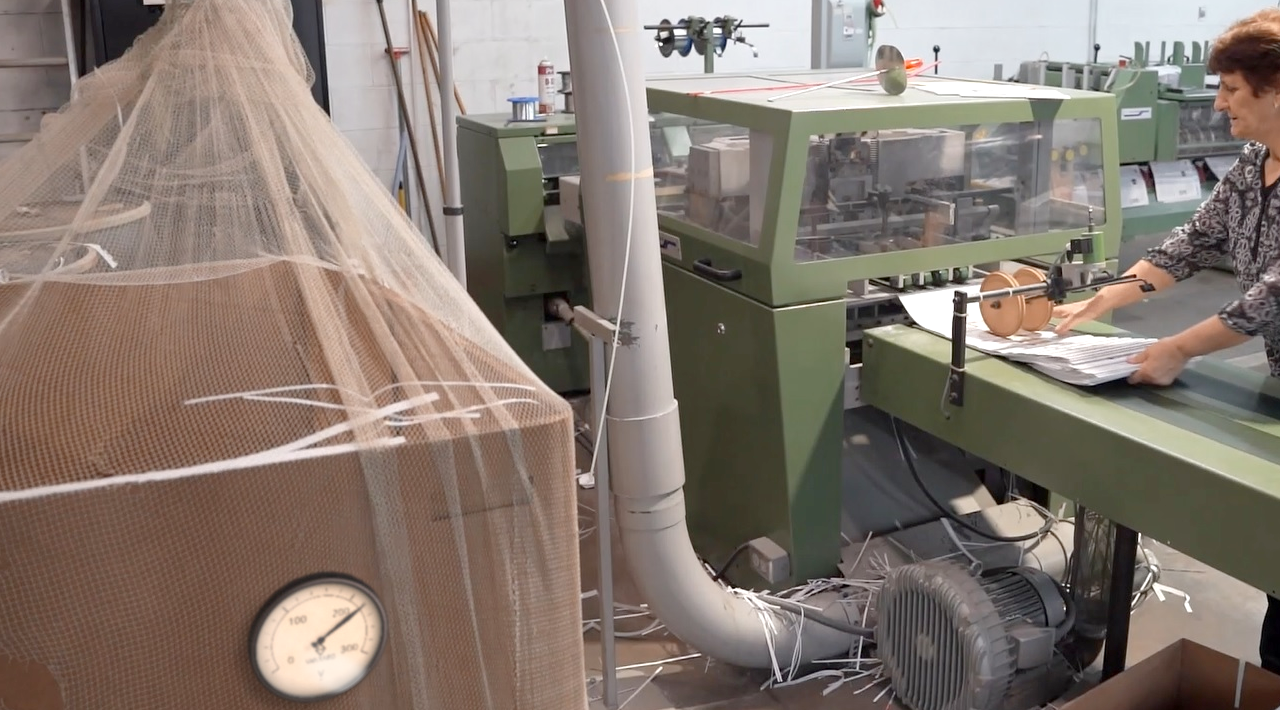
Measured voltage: 220 V
